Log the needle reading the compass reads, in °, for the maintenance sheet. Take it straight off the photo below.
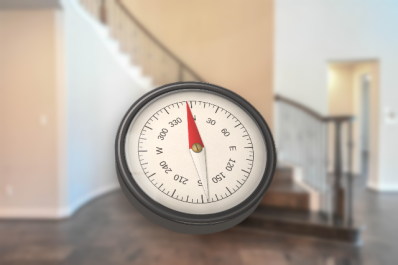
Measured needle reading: 355 °
